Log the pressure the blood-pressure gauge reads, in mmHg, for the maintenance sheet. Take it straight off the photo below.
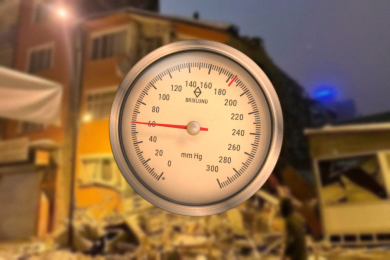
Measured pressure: 60 mmHg
